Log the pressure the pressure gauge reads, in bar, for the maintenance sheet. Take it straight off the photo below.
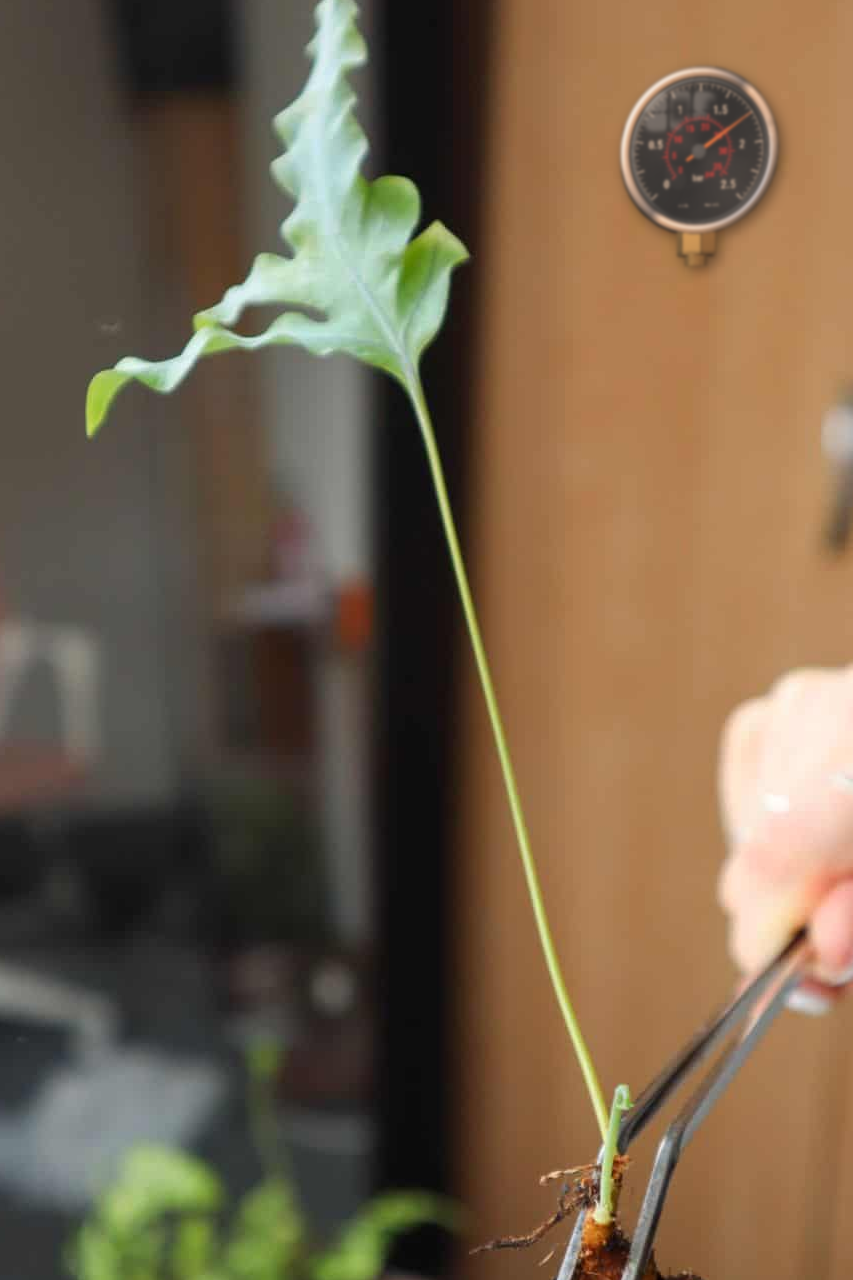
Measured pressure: 1.75 bar
